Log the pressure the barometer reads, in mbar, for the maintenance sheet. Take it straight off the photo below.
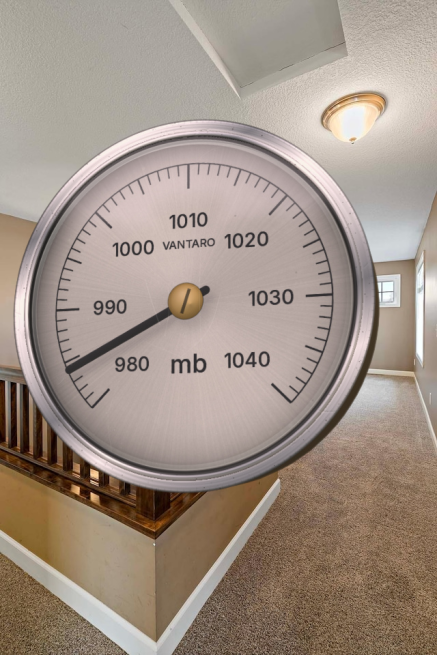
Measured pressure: 984 mbar
